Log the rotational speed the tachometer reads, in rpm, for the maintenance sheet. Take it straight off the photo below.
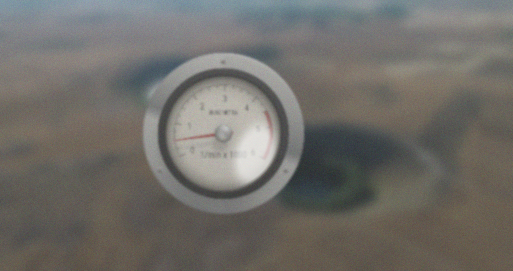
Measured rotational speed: 500 rpm
